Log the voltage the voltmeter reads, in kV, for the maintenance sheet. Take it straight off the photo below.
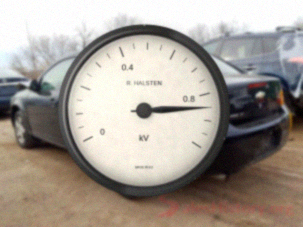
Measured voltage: 0.85 kV
